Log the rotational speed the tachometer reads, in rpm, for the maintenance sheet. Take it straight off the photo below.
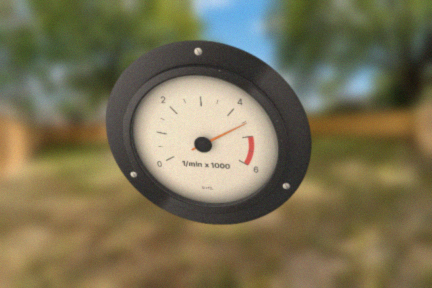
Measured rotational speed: 4500 rpm
